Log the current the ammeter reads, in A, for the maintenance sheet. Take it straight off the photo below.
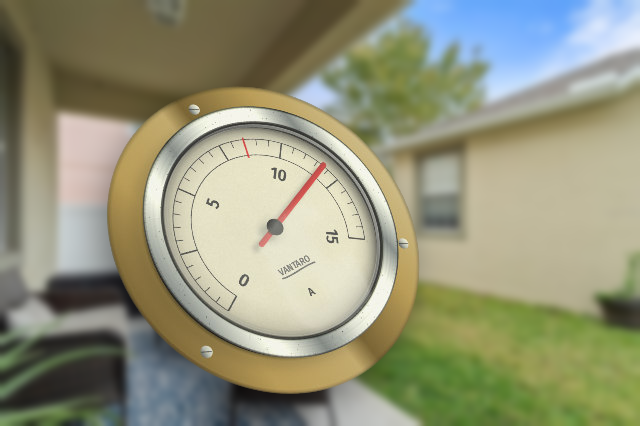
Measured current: 11.75 A
